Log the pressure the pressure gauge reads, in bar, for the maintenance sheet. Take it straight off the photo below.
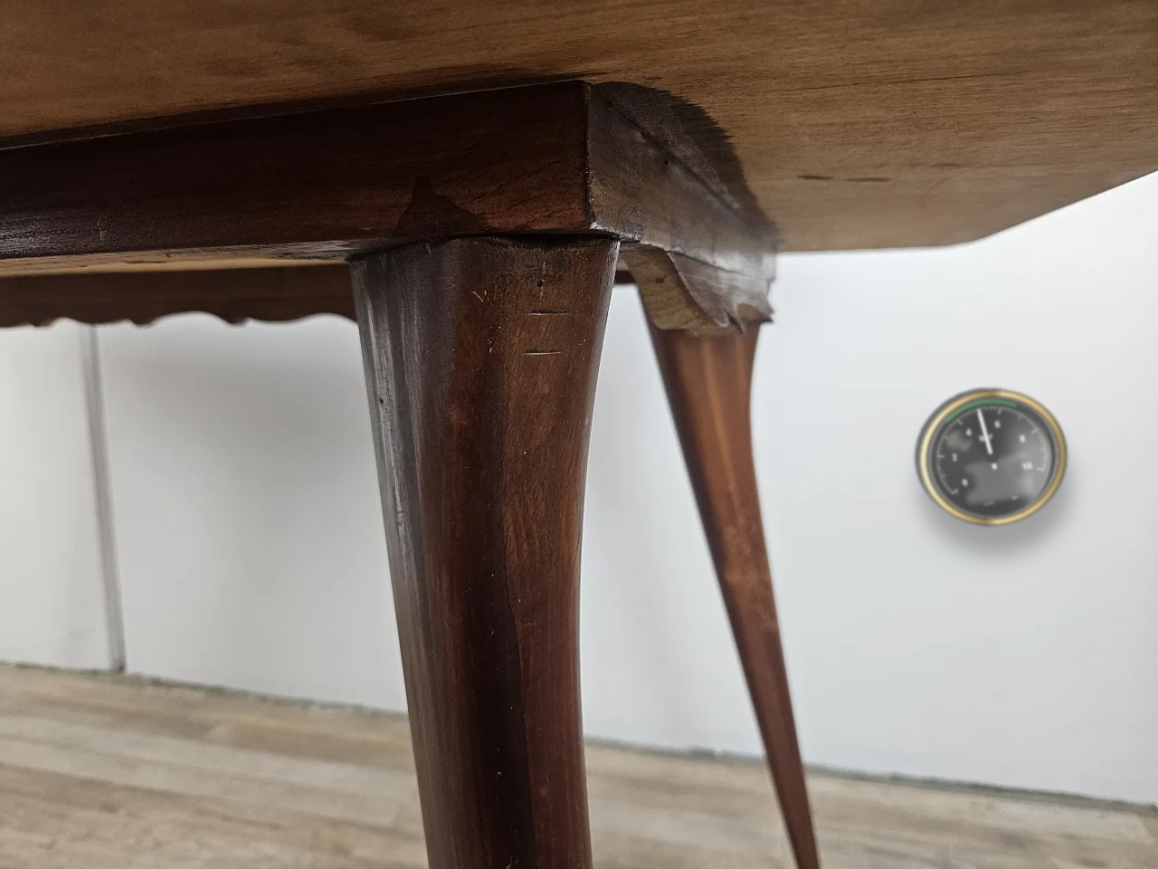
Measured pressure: 5 bar
